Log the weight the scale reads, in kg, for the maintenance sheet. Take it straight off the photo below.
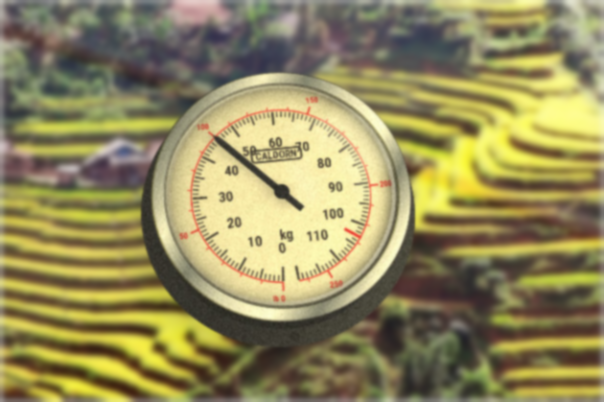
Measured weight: 45 kg
